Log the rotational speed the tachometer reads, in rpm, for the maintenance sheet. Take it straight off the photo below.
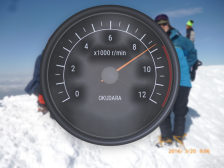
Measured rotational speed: 8750 rpm
